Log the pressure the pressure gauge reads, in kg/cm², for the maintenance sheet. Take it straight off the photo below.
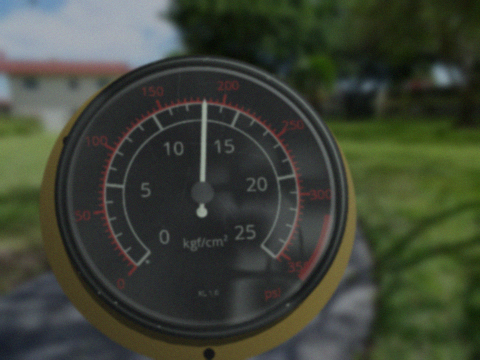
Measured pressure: 13 kg/cm²
